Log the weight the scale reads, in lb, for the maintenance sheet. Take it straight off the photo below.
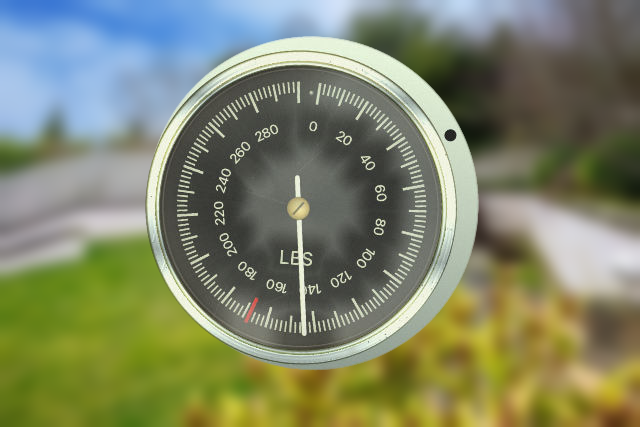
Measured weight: 144 lb
